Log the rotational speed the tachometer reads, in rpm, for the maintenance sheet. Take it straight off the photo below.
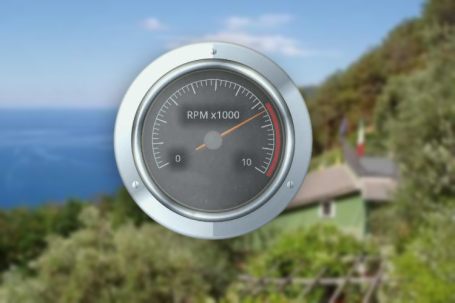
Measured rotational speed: 7400 rpm
